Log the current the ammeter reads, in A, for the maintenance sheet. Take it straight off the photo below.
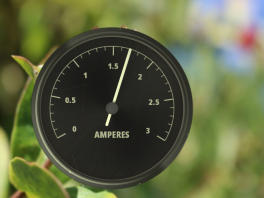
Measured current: 1.7 A
